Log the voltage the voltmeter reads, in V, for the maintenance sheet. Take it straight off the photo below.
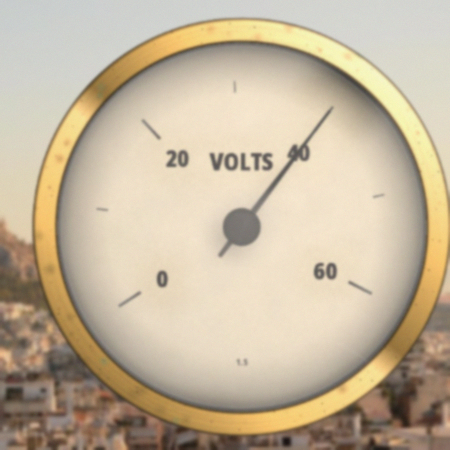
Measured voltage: 40 V
